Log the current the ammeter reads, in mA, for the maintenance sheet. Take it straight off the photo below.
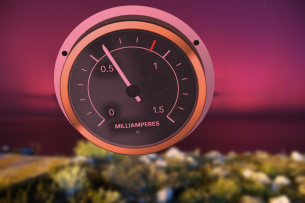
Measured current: 0.6 mA
